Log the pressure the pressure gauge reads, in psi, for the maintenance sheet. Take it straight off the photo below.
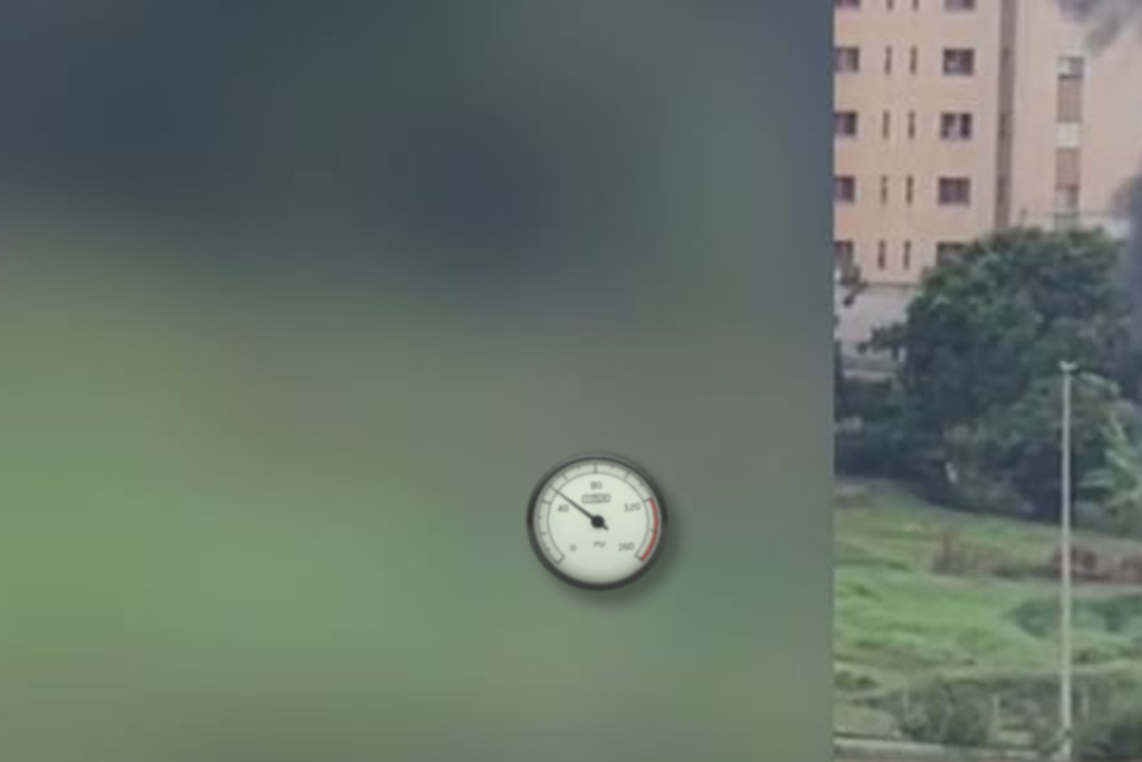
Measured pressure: 50 psi
